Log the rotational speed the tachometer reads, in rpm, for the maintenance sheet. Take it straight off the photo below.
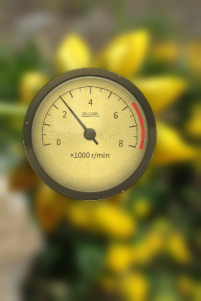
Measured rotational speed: 2500 rpm
